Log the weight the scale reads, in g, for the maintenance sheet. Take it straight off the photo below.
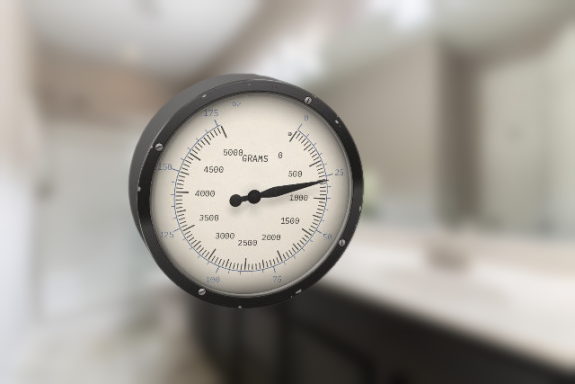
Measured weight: 750 g
